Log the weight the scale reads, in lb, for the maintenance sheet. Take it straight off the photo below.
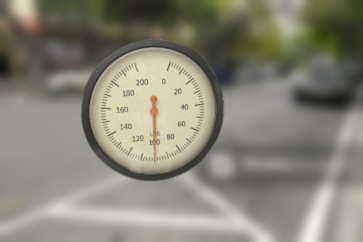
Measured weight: 100 lb
